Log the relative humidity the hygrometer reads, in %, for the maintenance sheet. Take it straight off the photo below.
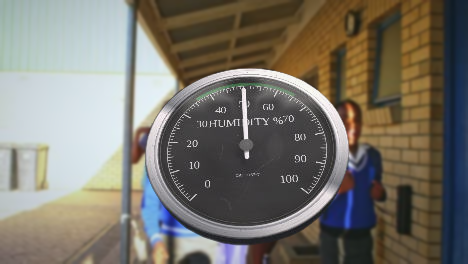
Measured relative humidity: 50 %
